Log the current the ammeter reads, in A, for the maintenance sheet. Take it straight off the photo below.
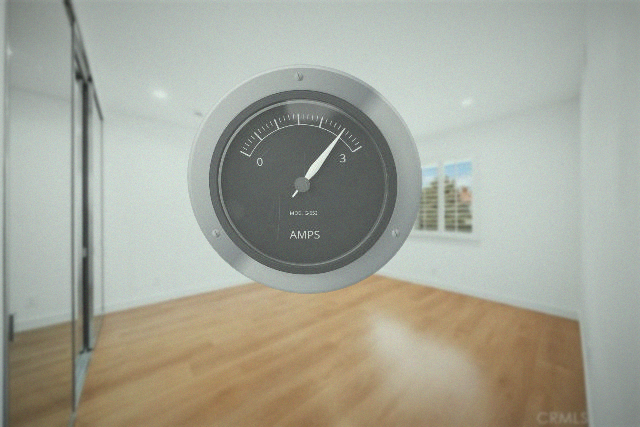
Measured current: 2.5 A
